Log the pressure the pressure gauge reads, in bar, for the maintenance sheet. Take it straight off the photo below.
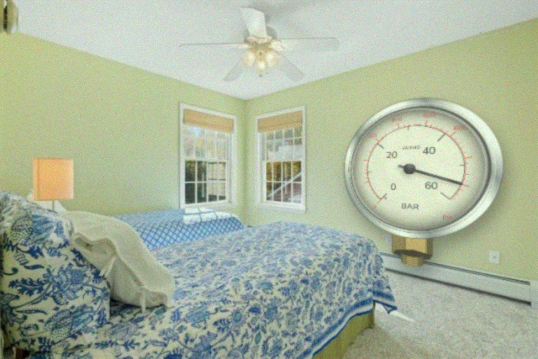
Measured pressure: 55 bar
